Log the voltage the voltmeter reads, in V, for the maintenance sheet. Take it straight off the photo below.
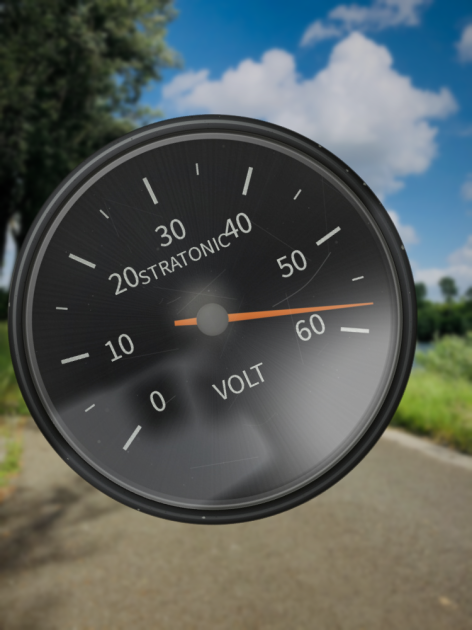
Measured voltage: 57.5 V
